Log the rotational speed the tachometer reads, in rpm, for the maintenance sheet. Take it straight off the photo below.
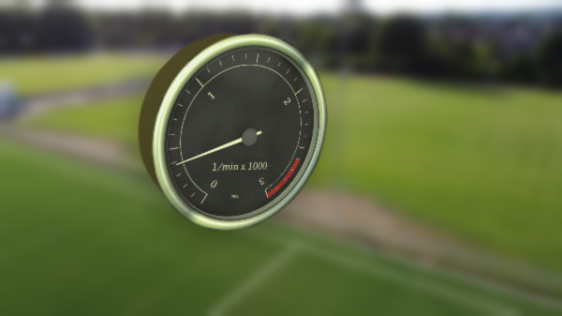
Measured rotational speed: 400 rpm
